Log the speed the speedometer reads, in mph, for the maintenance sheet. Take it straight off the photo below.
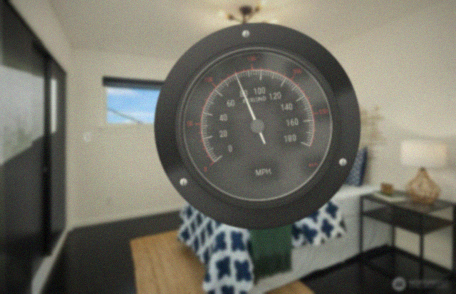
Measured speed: 80 mph
